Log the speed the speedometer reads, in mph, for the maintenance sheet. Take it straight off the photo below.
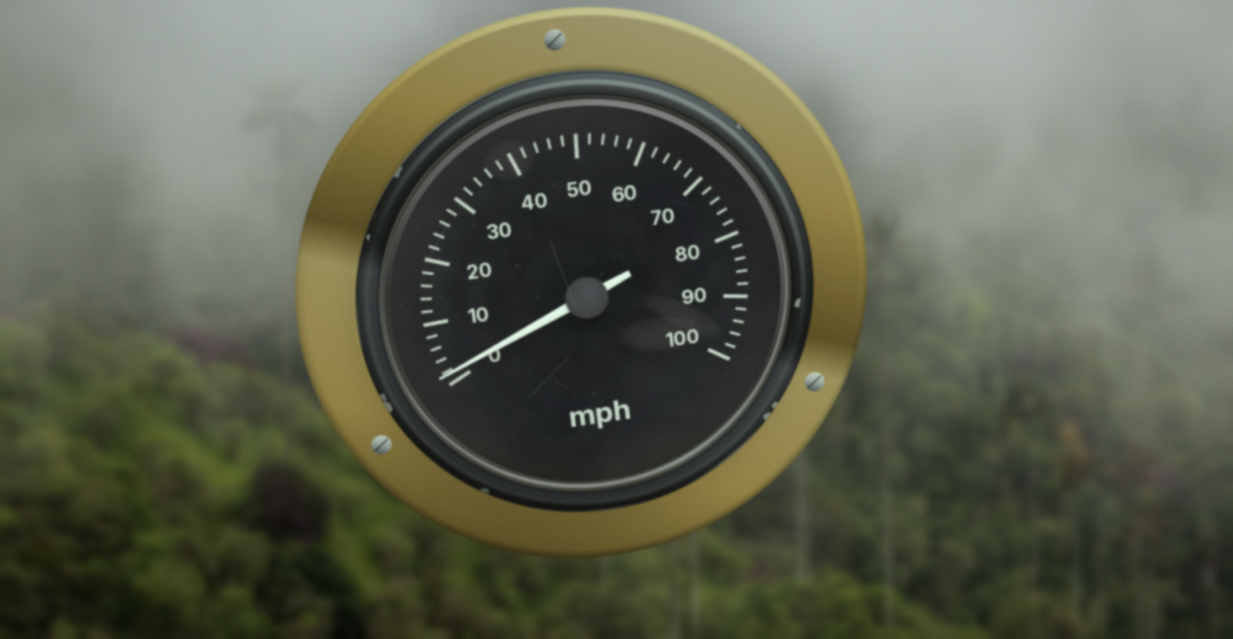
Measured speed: 2 mph
